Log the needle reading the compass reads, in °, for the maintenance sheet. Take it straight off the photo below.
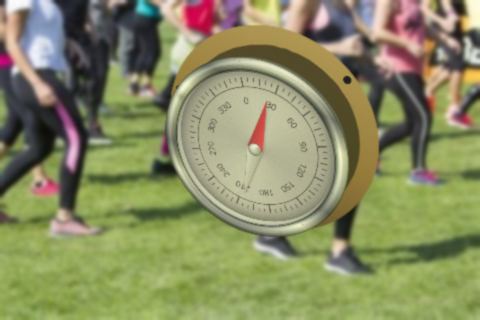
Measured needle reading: 25 °
